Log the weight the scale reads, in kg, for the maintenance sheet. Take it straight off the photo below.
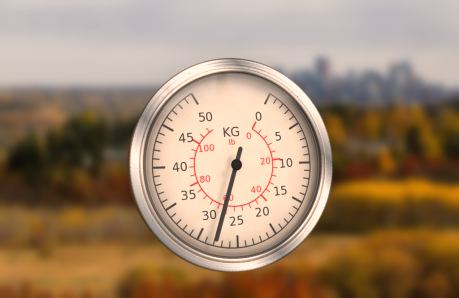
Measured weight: 28 kg
